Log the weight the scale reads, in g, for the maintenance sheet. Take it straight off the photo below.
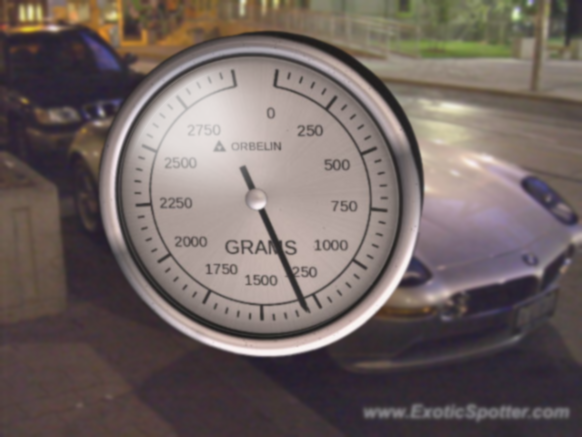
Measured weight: 1300 g
